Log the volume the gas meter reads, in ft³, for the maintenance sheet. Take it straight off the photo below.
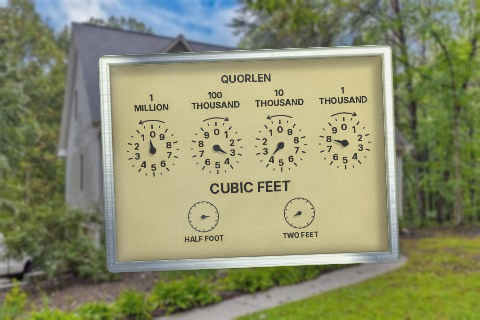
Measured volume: 33800 ft³
